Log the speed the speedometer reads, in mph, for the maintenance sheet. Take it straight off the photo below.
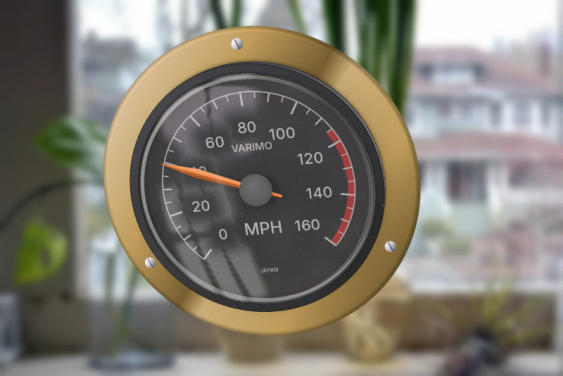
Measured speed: 40 mph
